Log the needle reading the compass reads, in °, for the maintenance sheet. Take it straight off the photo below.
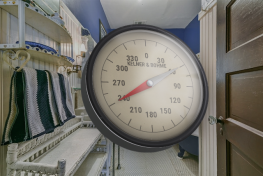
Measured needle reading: 240 °
